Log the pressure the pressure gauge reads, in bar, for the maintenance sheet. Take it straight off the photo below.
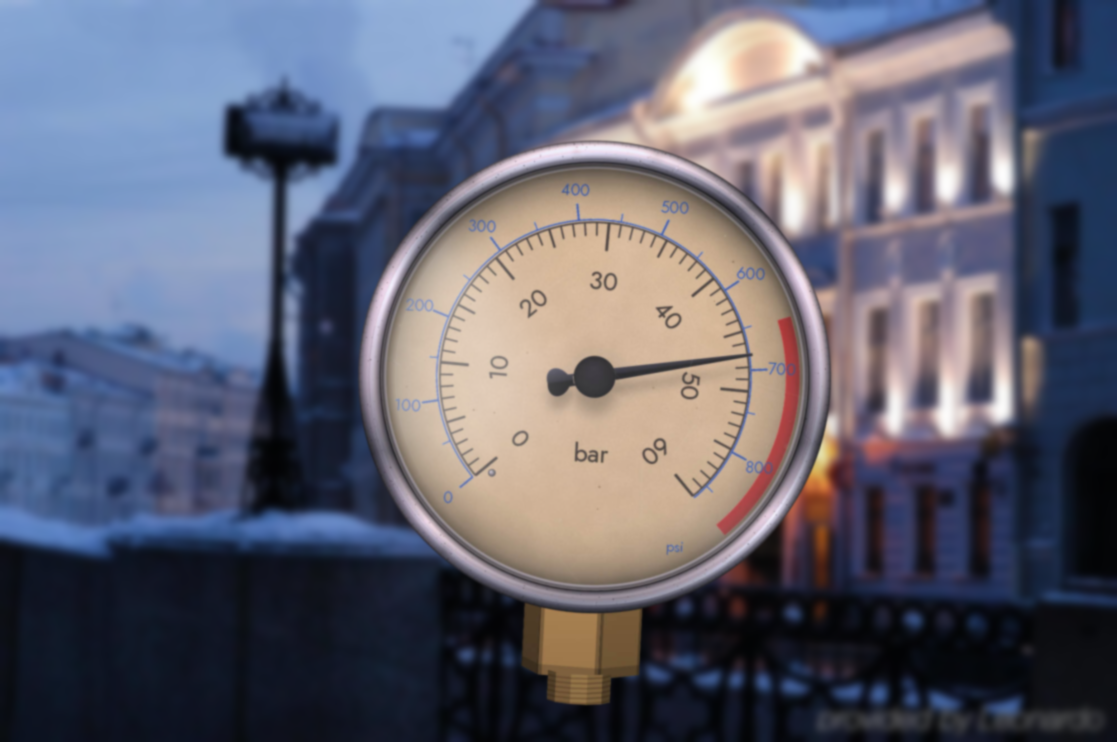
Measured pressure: 47 bar
